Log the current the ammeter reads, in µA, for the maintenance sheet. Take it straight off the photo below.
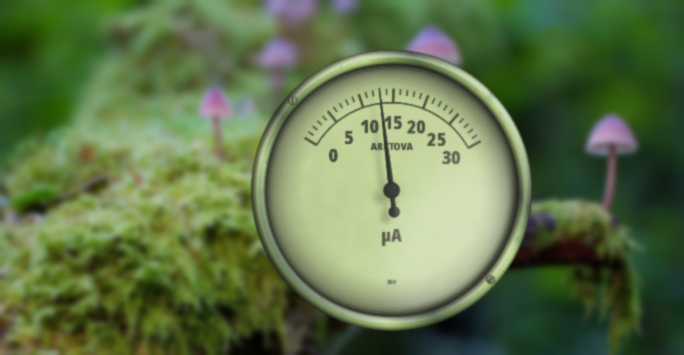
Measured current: 13 µA
